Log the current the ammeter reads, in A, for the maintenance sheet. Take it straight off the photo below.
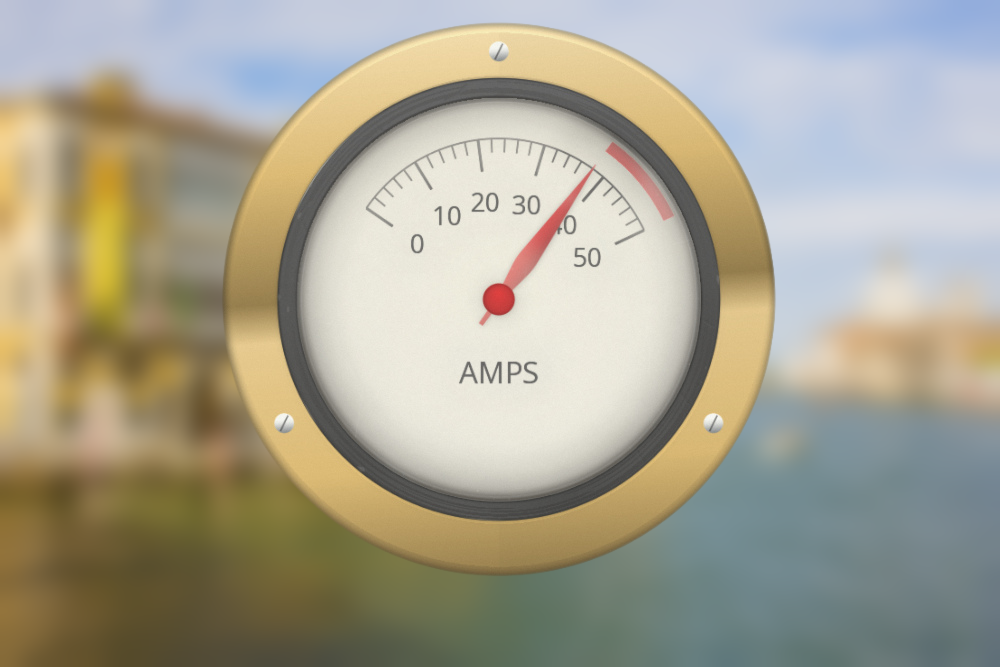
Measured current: 38 A
